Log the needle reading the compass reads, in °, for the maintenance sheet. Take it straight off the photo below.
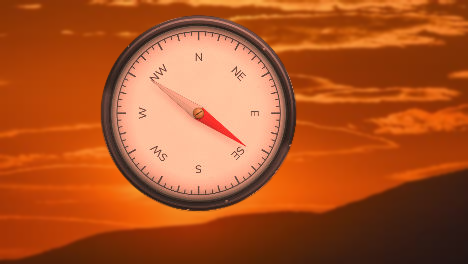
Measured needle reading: 125 °
